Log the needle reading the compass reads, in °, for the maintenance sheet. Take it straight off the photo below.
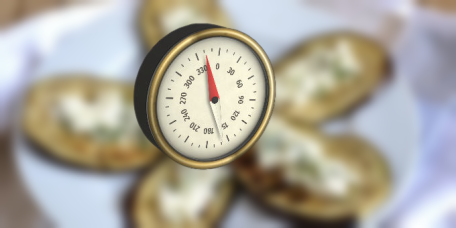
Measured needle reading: 340 °
